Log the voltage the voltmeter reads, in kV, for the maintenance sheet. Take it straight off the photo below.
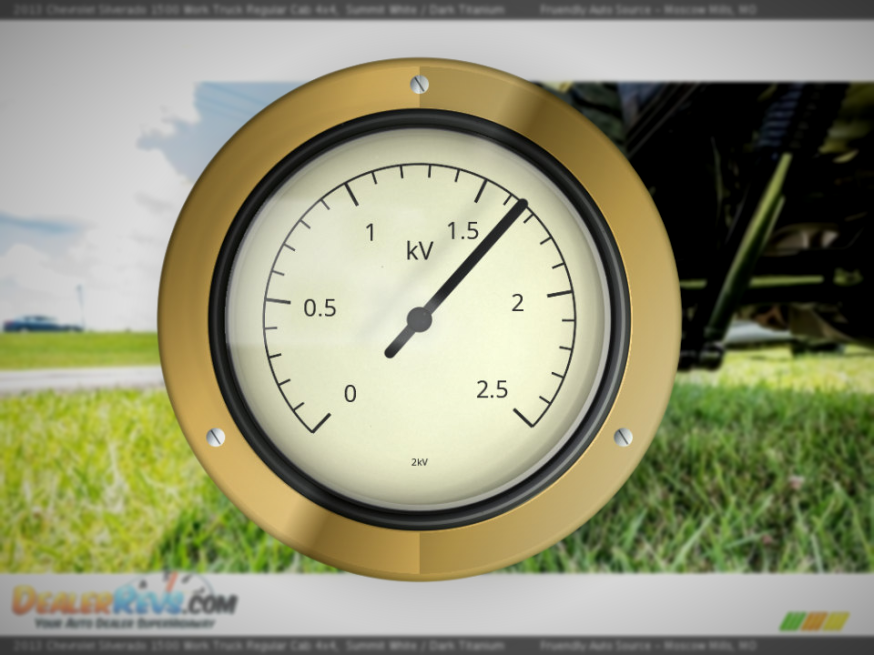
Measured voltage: 1.65 kV
